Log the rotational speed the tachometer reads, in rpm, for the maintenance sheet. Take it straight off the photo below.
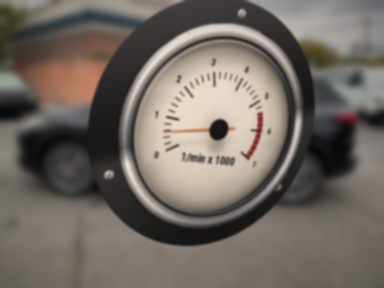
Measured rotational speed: 600 rpm
